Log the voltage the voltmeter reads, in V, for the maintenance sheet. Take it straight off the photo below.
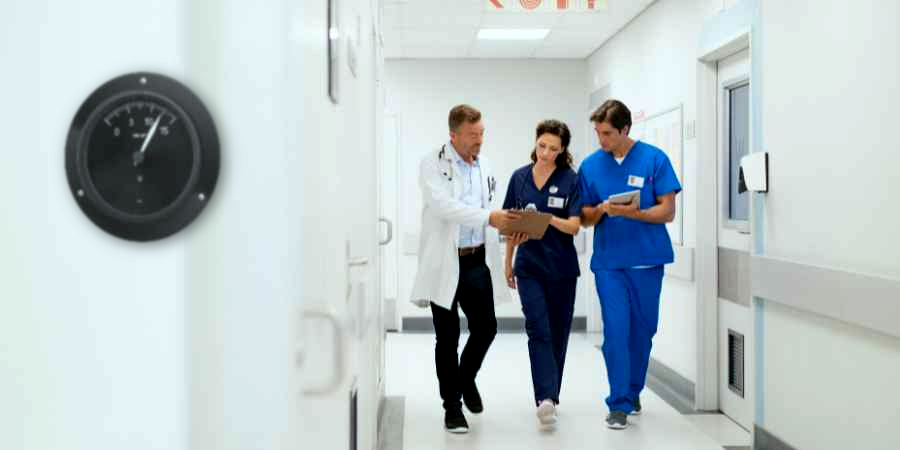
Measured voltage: 12.5 V
